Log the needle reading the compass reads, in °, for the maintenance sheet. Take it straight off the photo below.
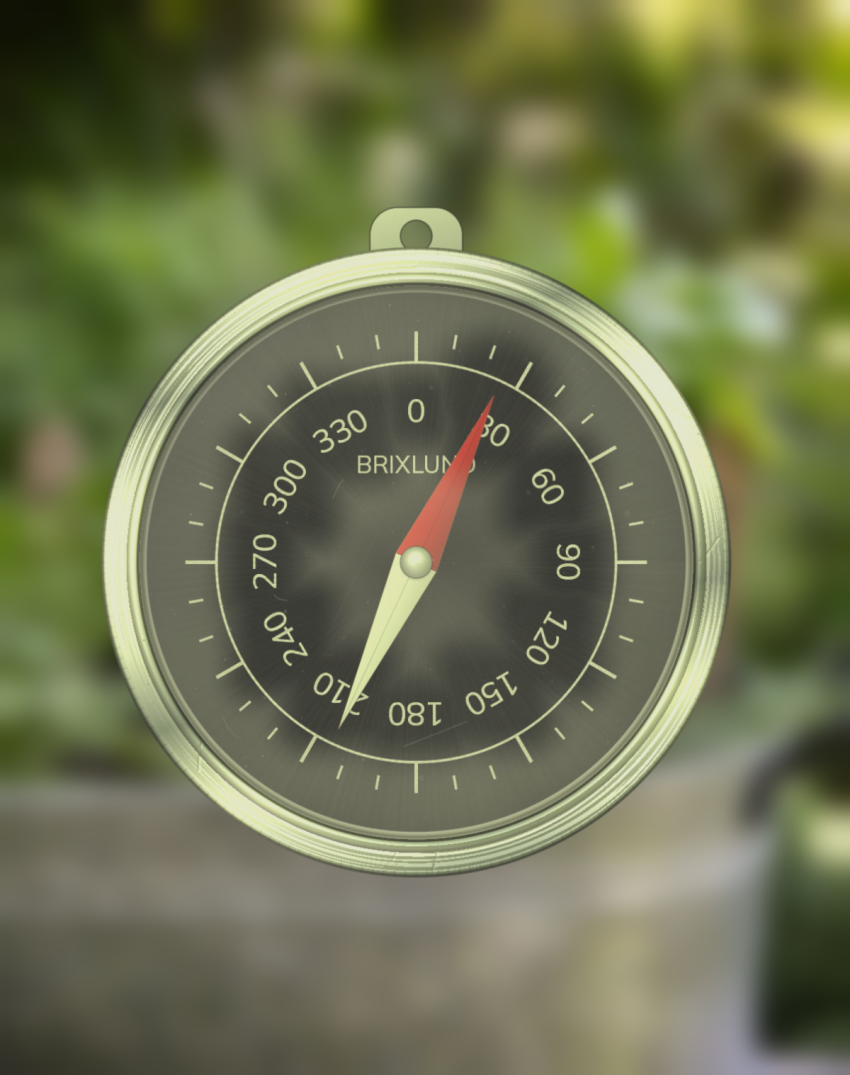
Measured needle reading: 25 °
